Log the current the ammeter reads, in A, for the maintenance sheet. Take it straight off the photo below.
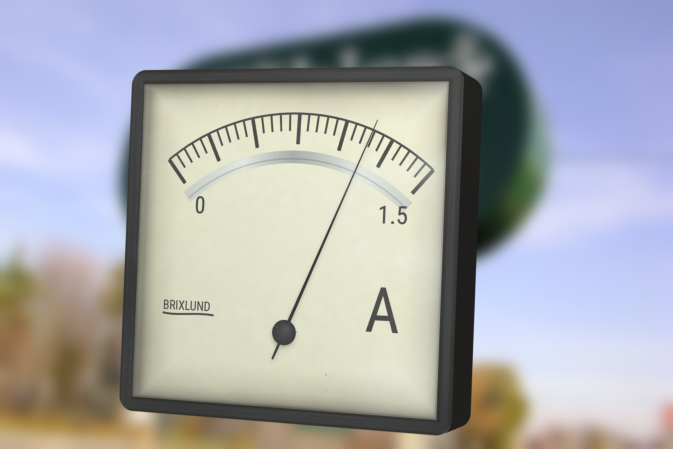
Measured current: 1.15 A
